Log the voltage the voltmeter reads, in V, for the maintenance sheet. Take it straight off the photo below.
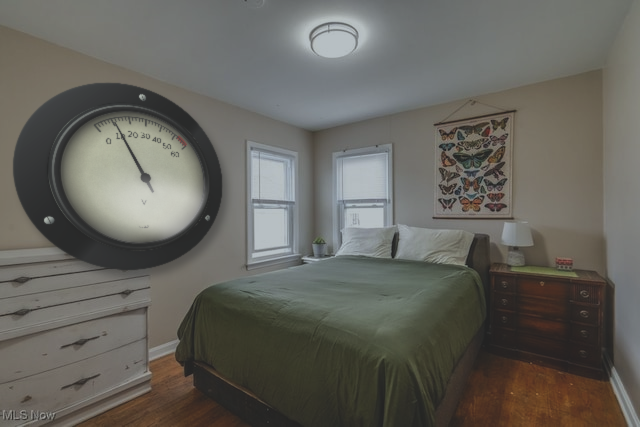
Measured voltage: 10 V
